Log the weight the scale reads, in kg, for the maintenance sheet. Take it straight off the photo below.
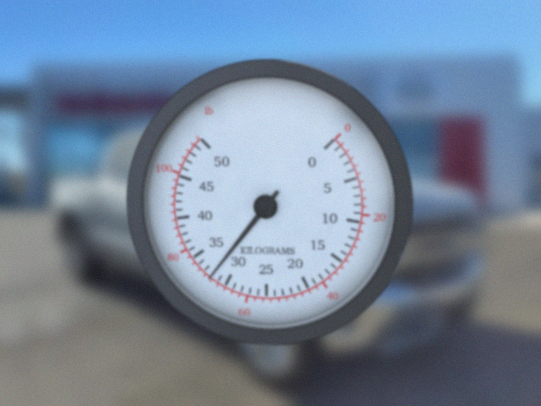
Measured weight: 32 kg
